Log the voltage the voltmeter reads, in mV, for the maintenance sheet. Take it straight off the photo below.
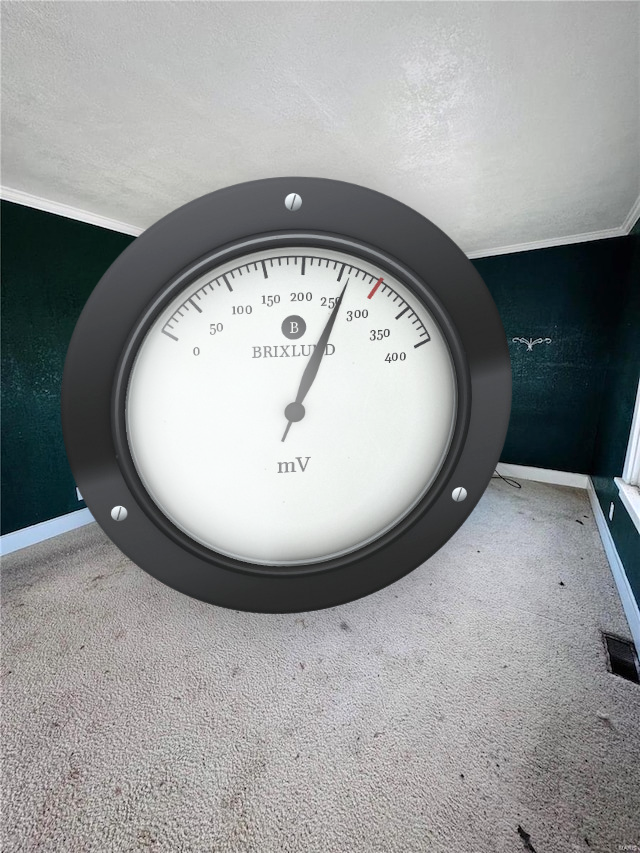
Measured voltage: 260 mV
